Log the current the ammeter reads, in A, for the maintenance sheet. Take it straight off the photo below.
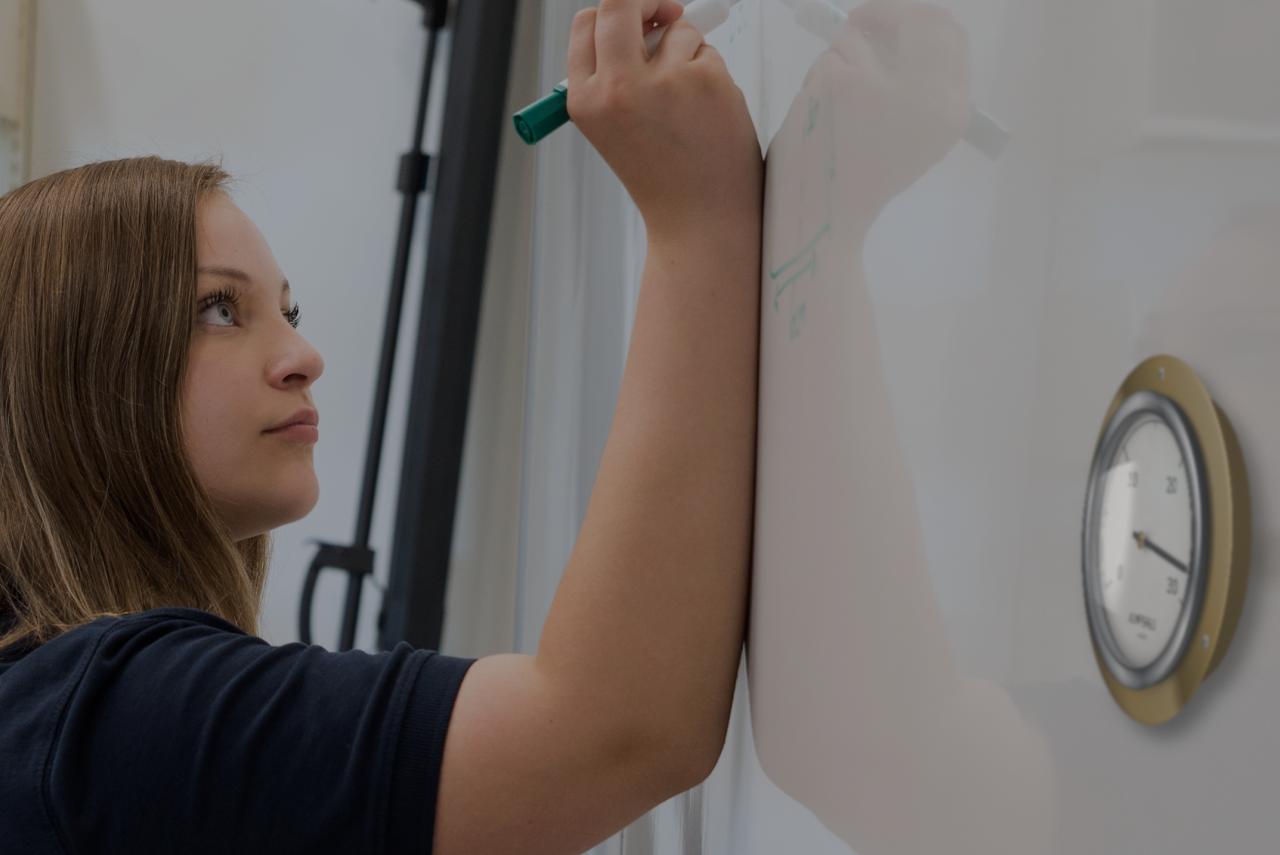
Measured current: 27.5 A
